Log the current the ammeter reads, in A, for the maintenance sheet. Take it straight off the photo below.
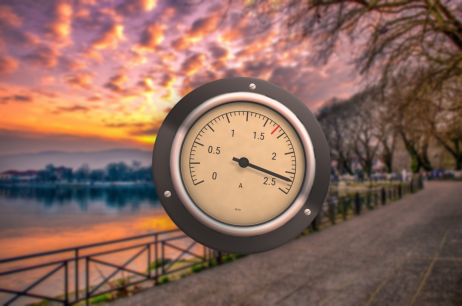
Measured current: 2.35 A
